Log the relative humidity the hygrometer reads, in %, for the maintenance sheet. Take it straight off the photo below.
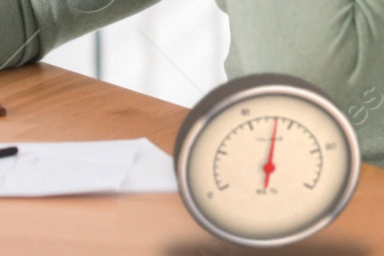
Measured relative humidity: 52 %
